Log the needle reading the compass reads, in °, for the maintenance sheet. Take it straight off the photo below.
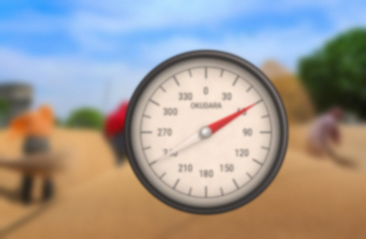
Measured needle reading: 60 °
